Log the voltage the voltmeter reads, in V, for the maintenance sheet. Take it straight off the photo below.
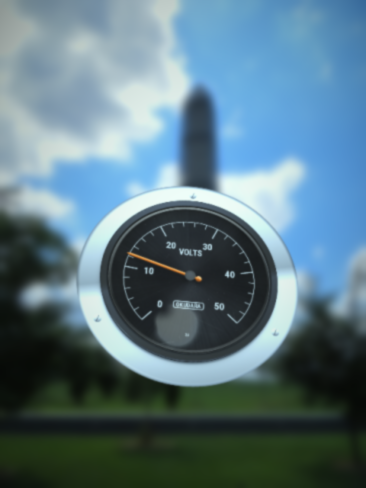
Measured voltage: 12 V
